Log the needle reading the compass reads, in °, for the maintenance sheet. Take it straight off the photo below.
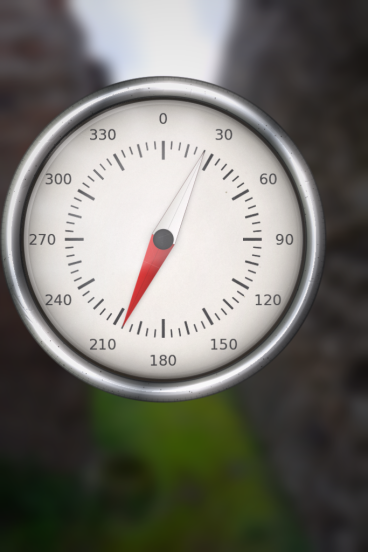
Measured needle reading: 205 °
